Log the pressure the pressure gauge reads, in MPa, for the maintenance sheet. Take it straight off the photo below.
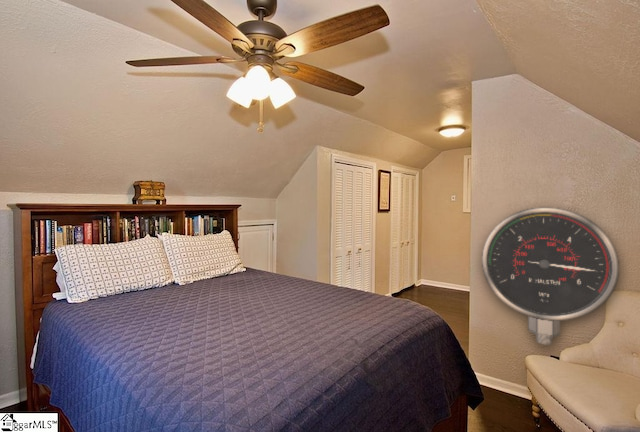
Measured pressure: 5.4 MPa
